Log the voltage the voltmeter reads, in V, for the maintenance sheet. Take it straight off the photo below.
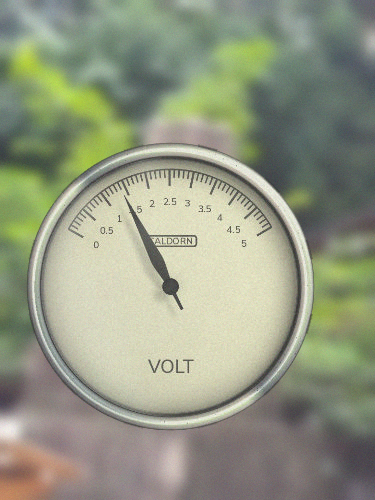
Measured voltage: 1.4 V
